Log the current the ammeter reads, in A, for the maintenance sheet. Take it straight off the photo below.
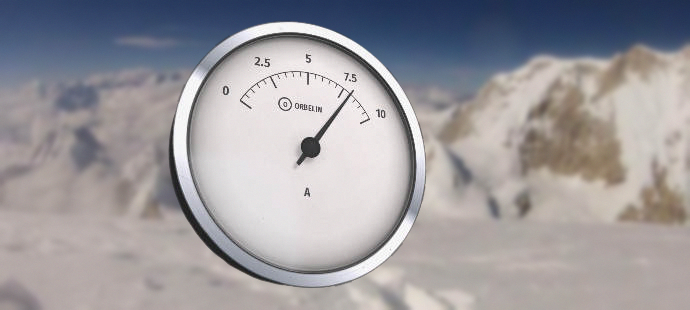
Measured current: 8 A
